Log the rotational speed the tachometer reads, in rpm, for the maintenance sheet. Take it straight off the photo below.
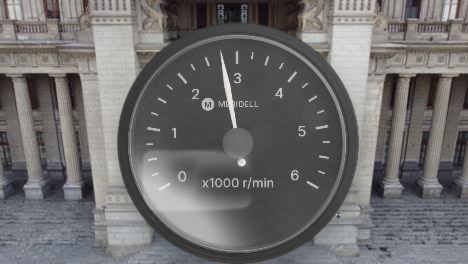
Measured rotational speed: 2750 rpm
